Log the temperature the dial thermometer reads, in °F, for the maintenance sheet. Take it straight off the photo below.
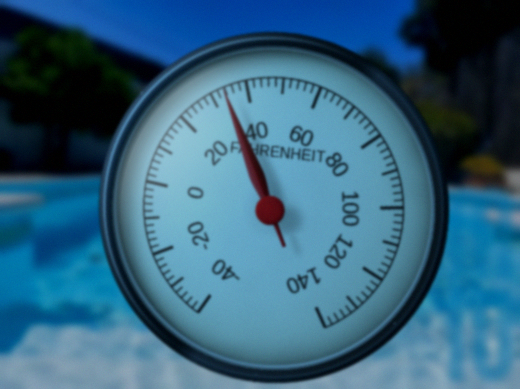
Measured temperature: 34 °F
